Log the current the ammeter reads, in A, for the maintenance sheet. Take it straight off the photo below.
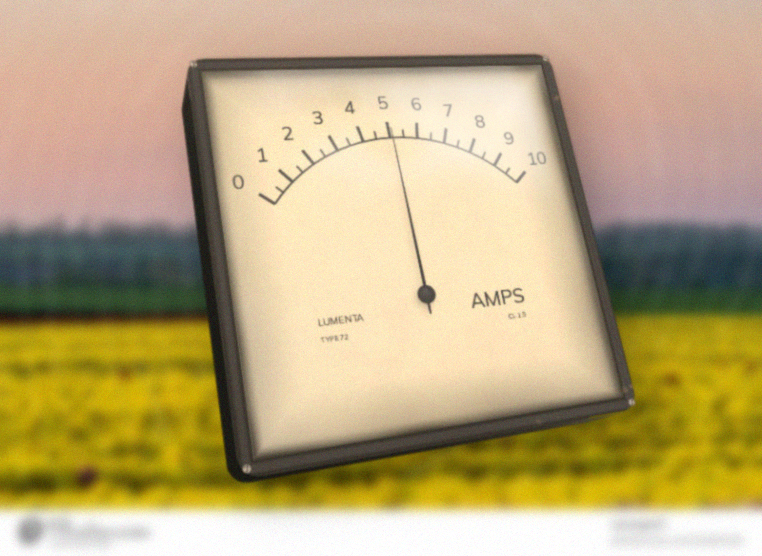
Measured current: 5 A
